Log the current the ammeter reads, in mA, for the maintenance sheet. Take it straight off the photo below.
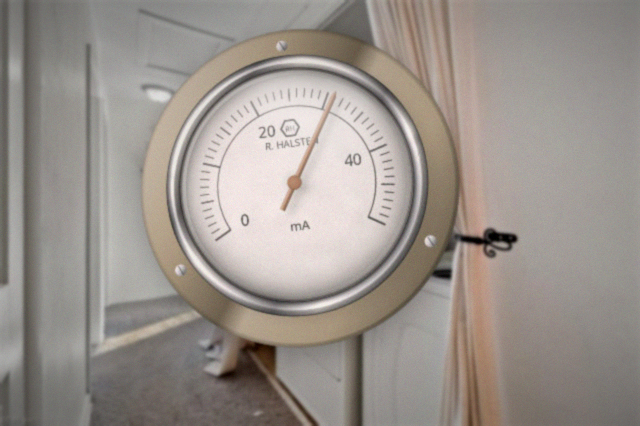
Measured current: 31 mA
